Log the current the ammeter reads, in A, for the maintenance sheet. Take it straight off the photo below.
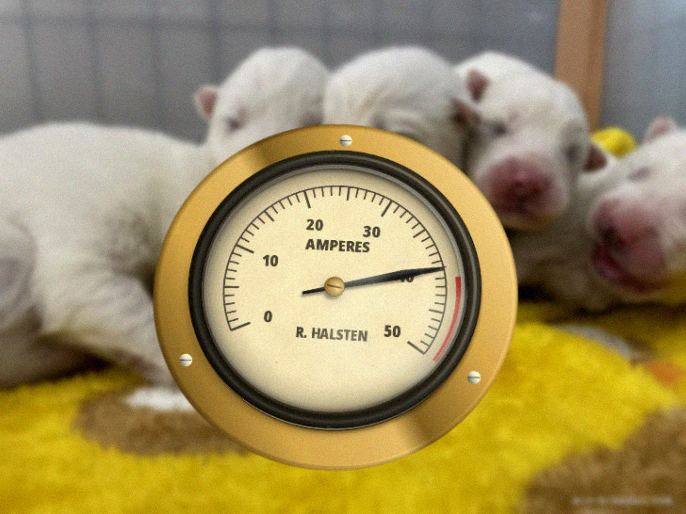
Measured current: 40 A
